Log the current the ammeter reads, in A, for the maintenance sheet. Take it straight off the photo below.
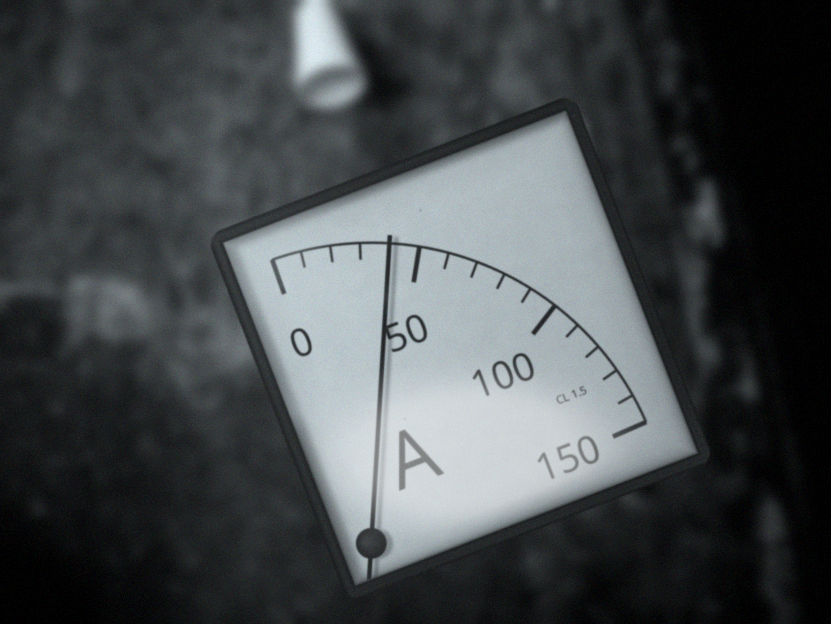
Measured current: 40 A
